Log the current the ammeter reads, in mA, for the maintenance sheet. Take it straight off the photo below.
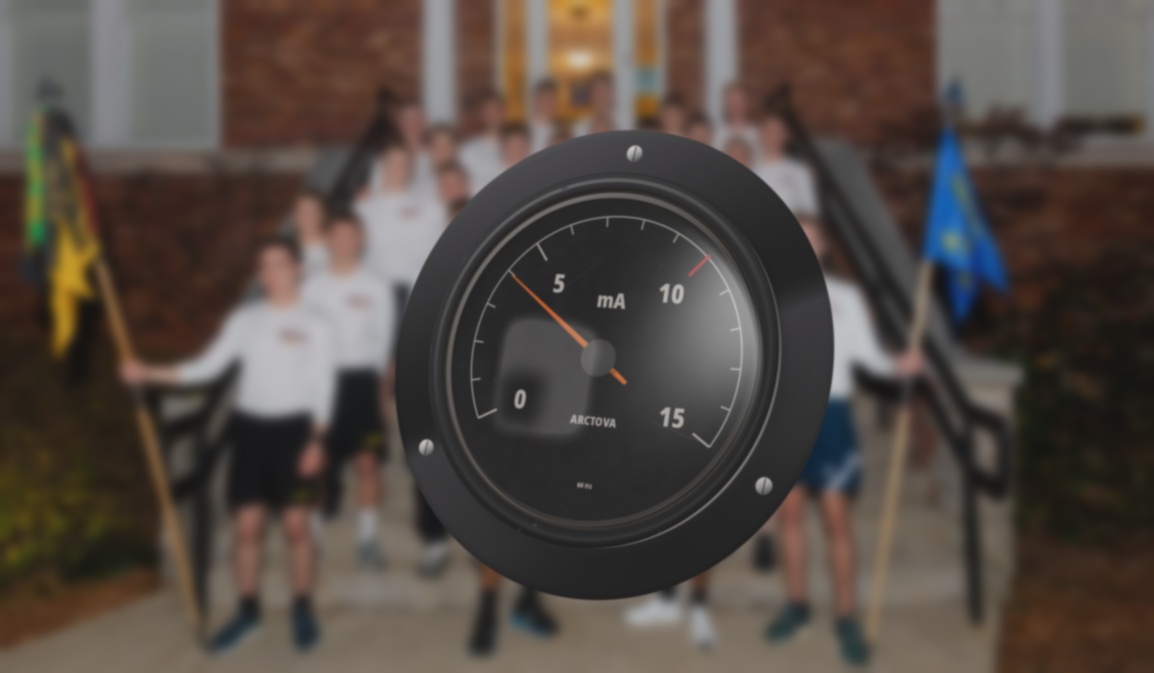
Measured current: 4 mA
